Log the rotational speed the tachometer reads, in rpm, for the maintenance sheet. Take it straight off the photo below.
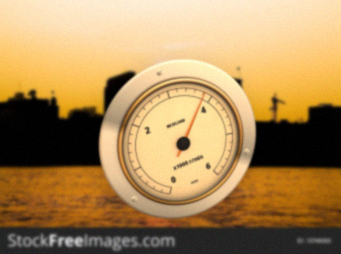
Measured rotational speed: 3800 rpm
